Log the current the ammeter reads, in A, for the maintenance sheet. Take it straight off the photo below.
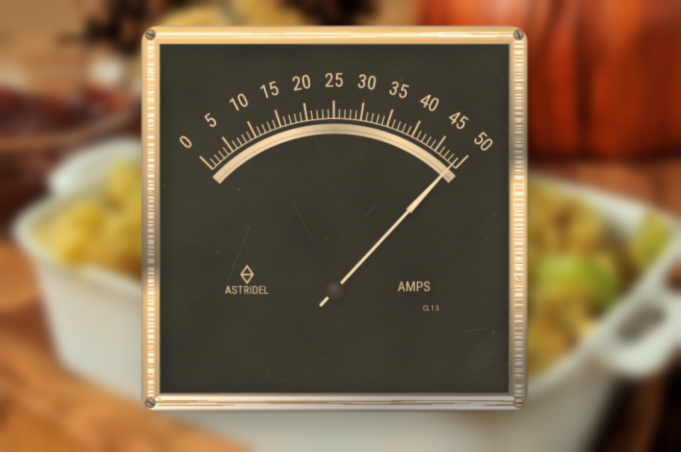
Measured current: 49 A
